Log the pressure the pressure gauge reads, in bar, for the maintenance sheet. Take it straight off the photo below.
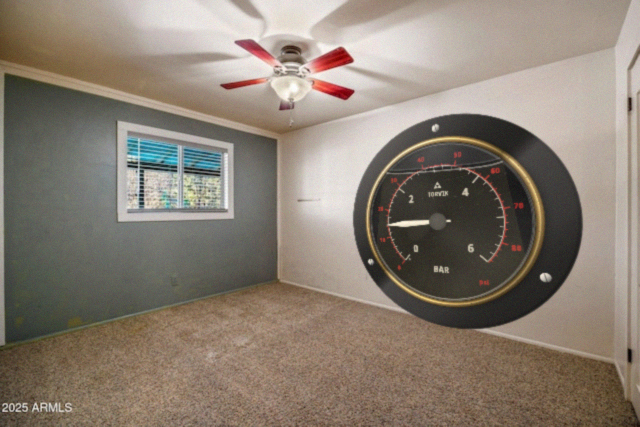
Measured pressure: 1 bar
